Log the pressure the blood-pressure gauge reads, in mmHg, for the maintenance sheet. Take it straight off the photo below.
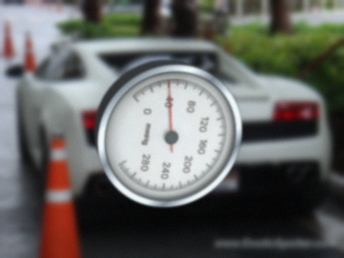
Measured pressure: 40 mmHg
